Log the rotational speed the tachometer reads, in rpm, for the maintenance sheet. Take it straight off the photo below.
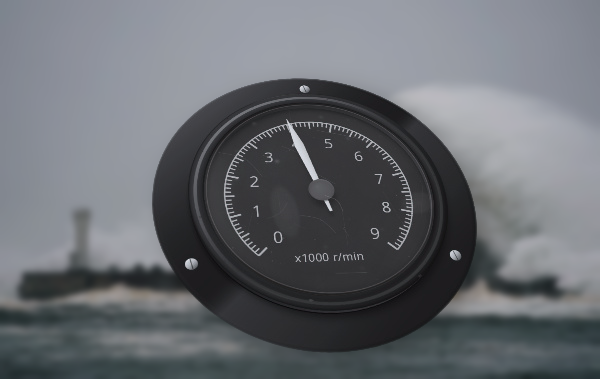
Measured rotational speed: 4000 rpm
